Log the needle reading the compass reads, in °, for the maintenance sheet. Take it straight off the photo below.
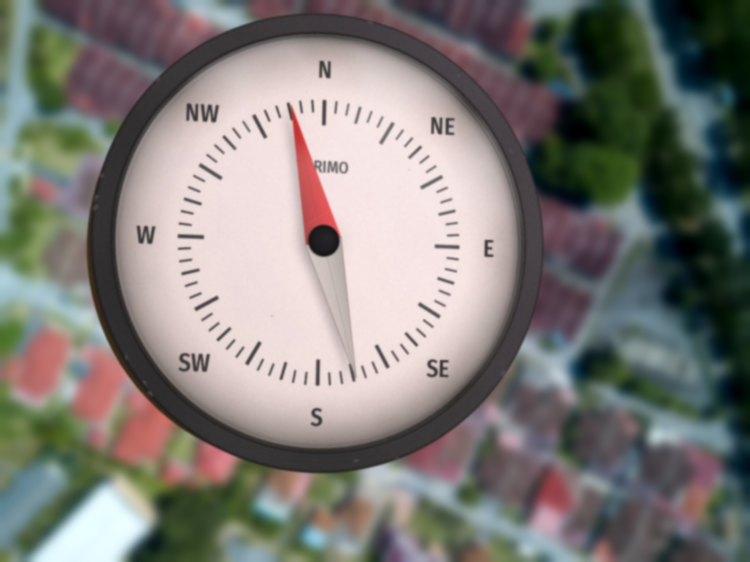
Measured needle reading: 345 °
